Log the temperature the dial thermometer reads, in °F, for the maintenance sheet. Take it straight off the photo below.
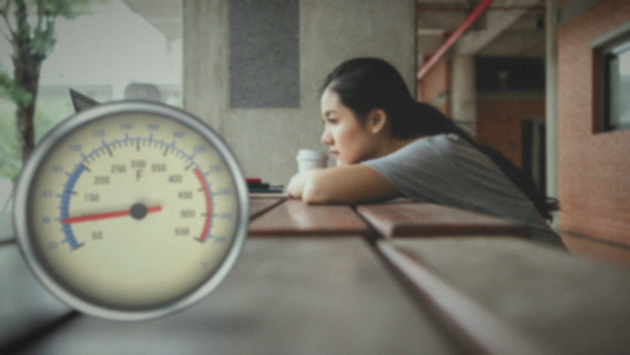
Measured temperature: 100 °F
